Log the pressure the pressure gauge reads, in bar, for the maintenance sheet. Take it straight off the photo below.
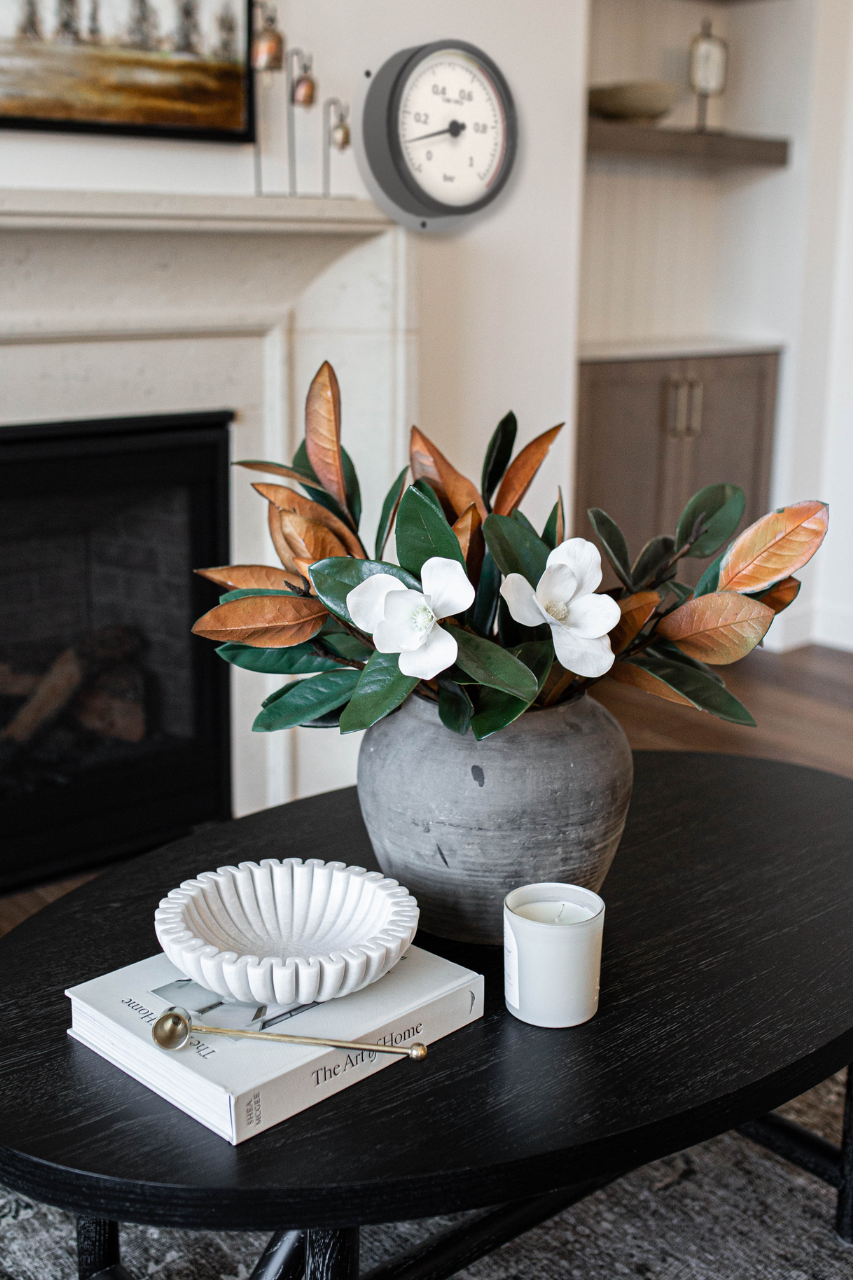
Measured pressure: 0.1 bar
